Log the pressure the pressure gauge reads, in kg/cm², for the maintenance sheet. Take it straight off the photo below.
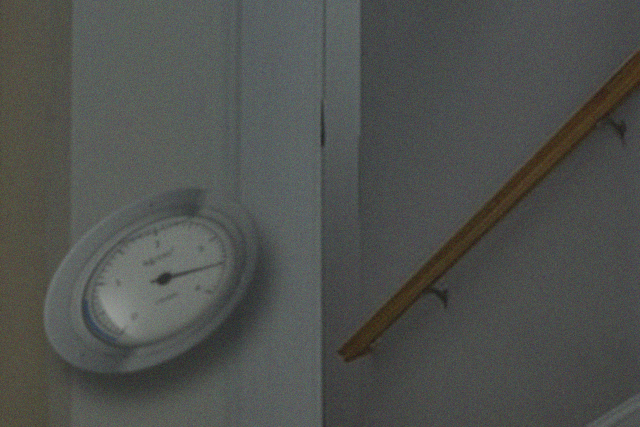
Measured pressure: 3.5 kg/cm²
